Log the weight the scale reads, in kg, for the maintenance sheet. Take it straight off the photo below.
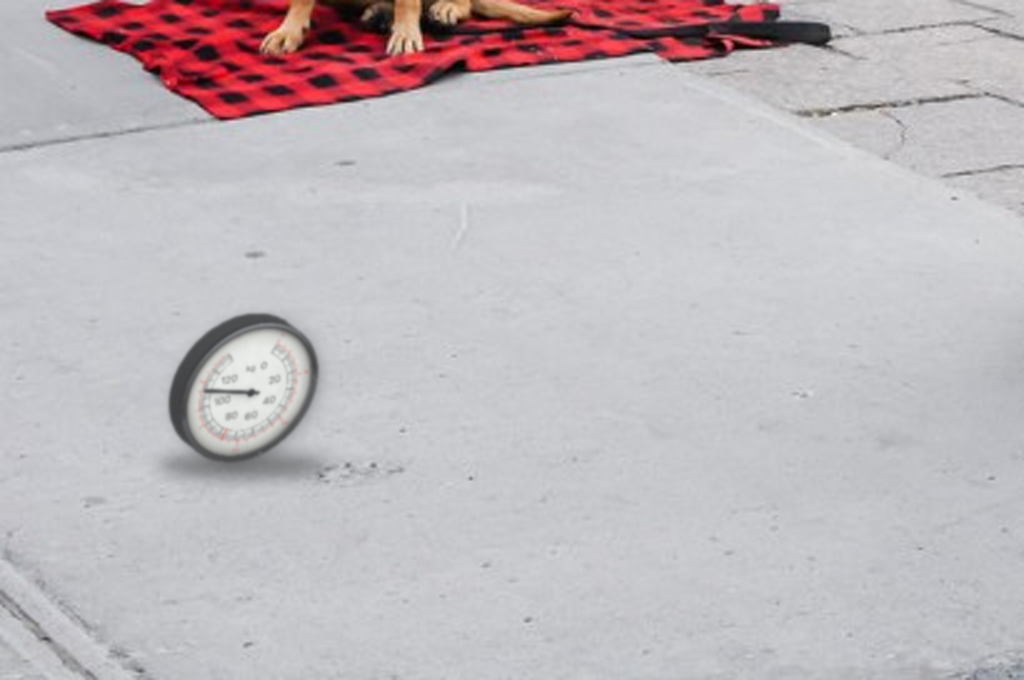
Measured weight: 110 kg
